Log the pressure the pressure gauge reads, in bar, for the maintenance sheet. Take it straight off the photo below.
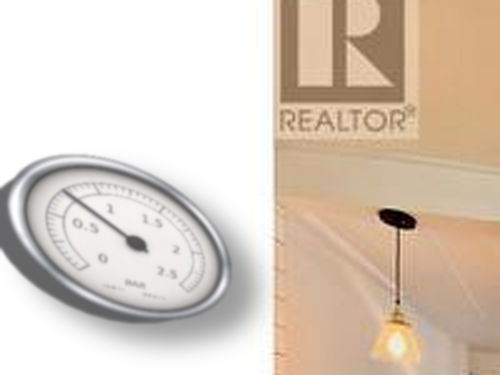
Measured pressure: 0.75 bar
